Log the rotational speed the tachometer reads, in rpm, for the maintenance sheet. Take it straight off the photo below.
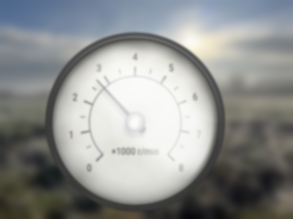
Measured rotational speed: 2750 rpm
